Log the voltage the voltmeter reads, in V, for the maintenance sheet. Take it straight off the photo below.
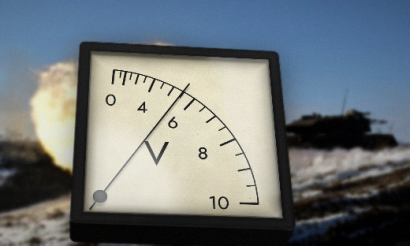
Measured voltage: 5.5 V
